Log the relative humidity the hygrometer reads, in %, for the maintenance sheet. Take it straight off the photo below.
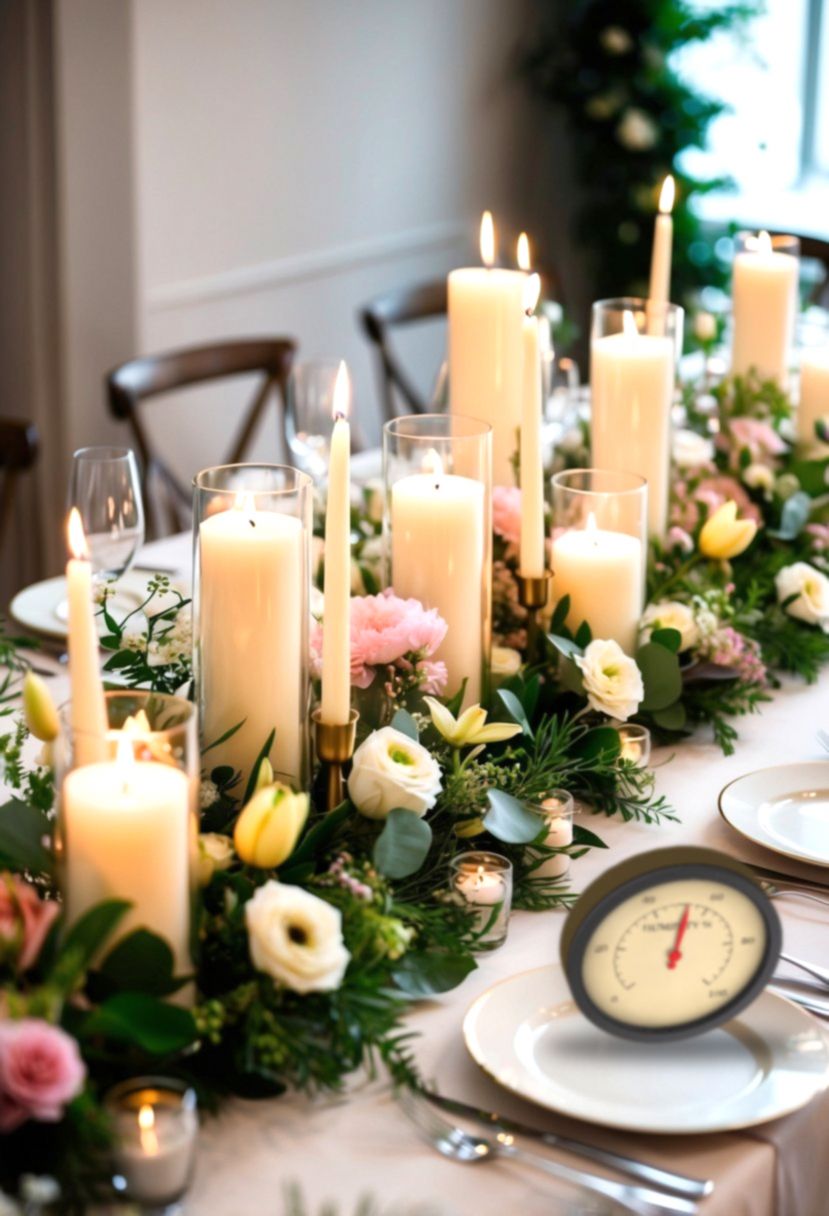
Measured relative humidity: 52 %
